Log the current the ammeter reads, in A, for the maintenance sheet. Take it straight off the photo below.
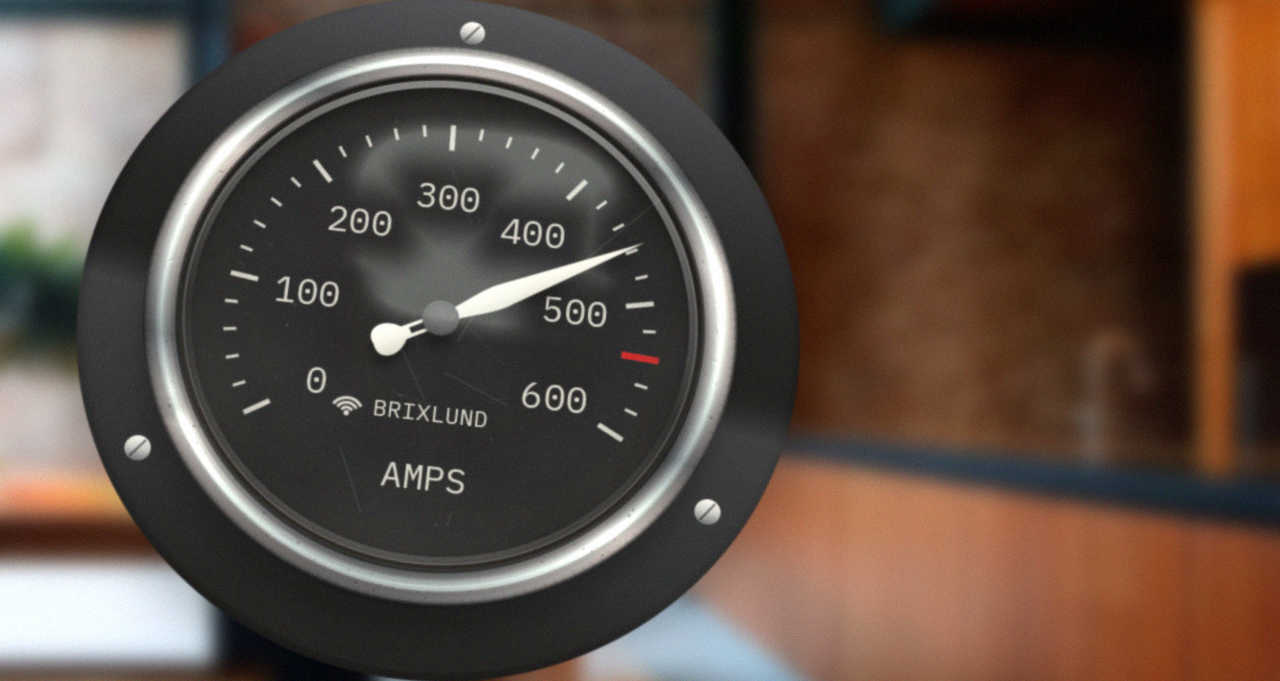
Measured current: 460 A
